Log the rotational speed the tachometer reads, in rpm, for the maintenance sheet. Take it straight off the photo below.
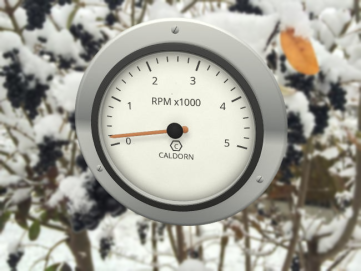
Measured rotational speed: 200 rpm
